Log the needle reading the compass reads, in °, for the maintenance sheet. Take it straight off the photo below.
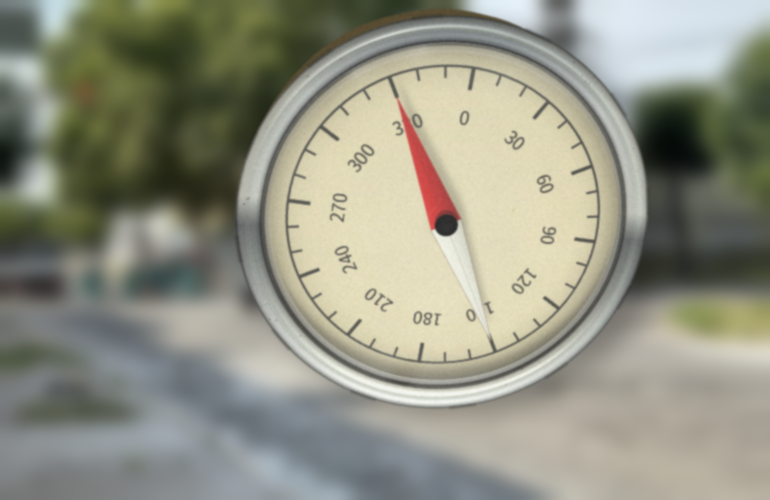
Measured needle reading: 330 °
